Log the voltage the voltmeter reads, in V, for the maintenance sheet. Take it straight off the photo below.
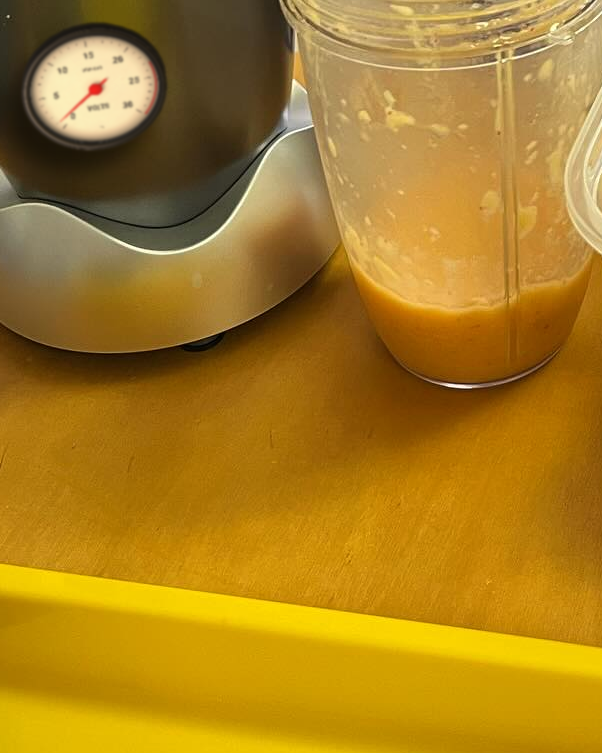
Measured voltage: 1 V
